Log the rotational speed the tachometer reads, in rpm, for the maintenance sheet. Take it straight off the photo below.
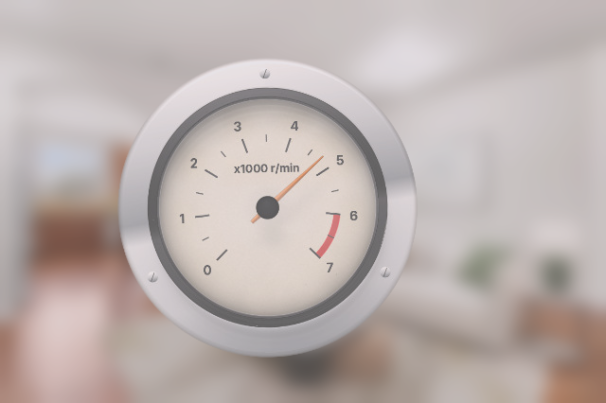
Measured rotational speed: 4750 rpm
